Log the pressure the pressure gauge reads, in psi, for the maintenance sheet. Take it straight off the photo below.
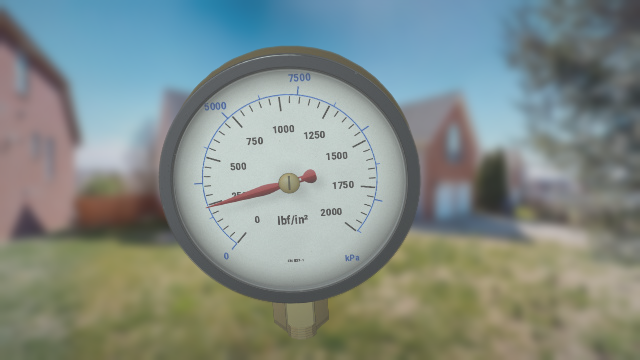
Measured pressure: 250 psi
